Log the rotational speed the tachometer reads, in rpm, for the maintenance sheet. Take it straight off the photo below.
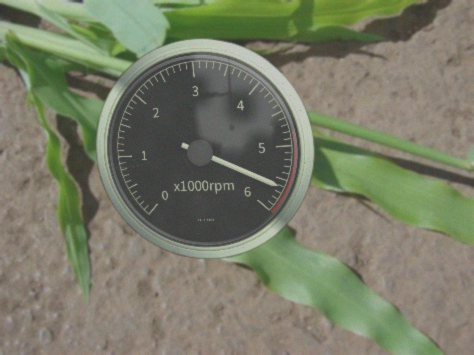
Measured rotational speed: 5600 rpm
